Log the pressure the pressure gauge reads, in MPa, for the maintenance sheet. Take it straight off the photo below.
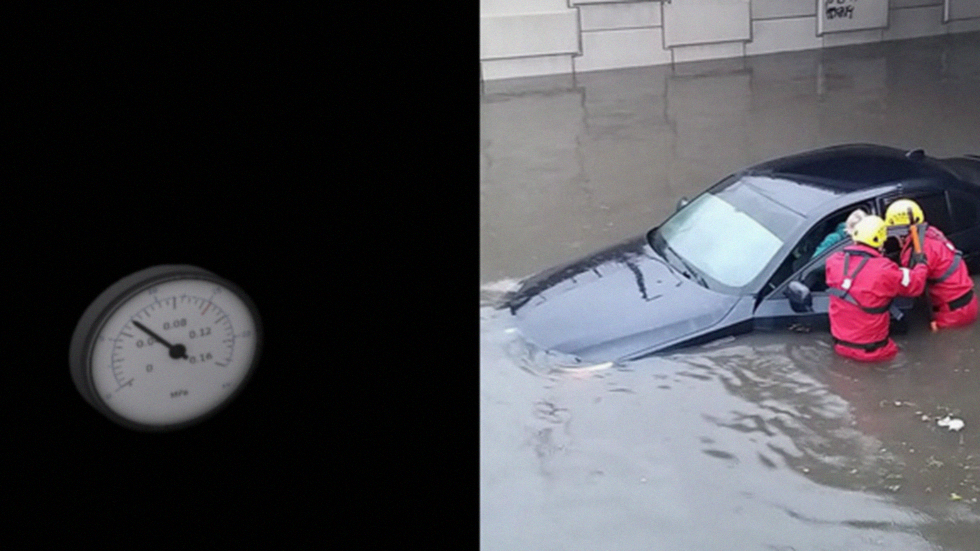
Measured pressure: 0.05 MPa
